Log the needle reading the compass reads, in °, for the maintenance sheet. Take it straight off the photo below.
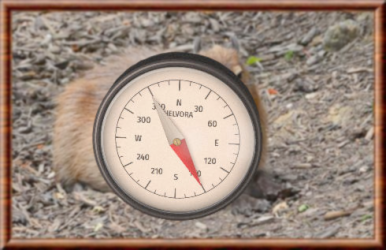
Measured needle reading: 150 °
